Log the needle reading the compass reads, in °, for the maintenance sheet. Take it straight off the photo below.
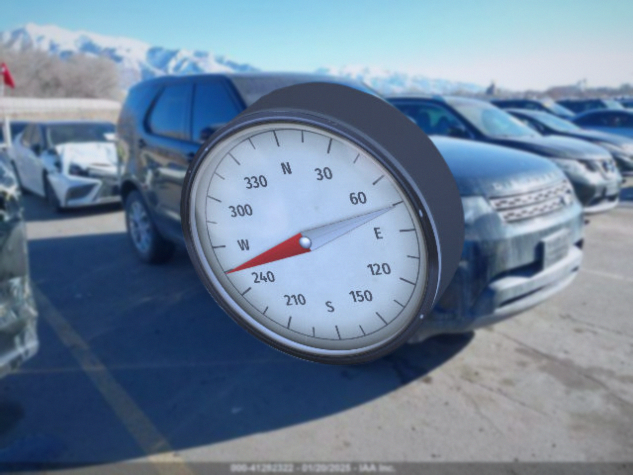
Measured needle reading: 255 °
